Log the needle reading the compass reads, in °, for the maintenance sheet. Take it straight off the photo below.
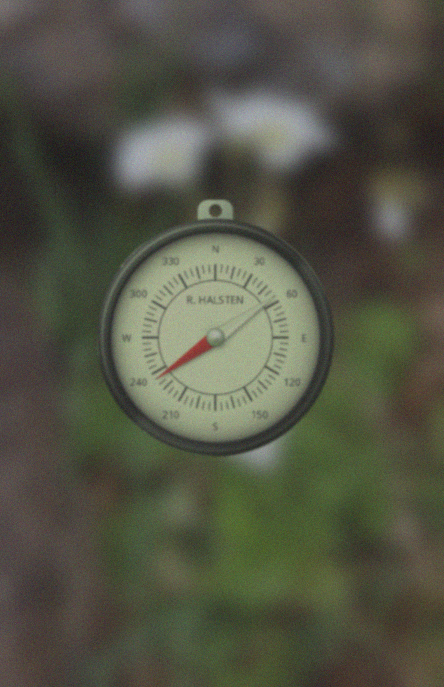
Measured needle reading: 235 °
